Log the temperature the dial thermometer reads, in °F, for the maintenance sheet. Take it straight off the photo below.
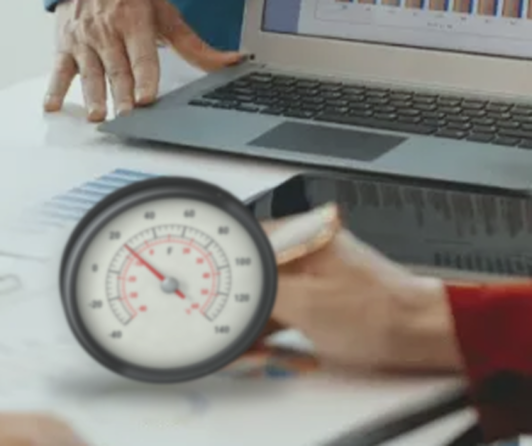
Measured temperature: 20 °F
